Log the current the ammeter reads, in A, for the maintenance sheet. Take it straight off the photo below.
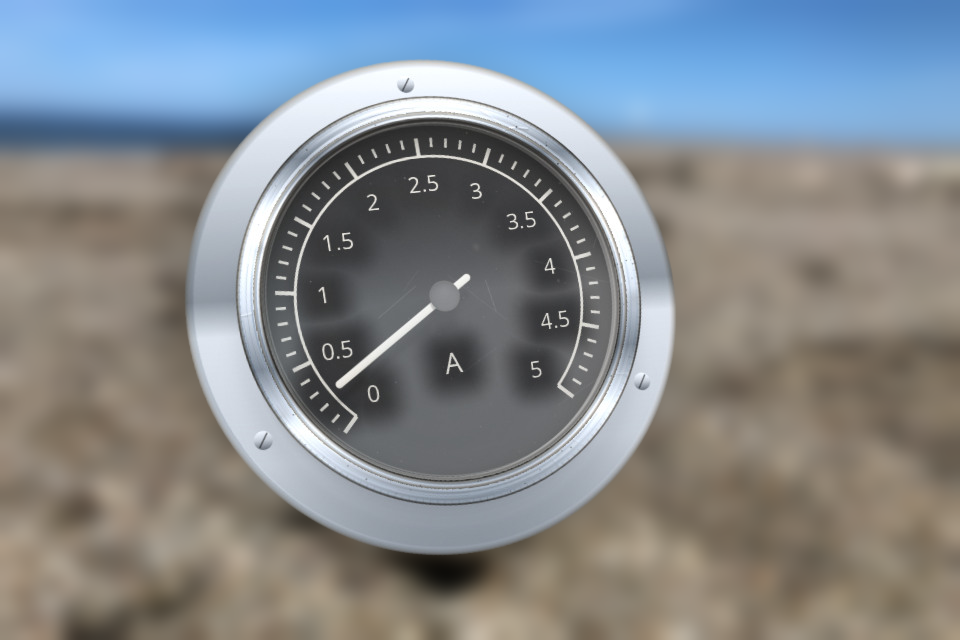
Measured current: 0.25 A
